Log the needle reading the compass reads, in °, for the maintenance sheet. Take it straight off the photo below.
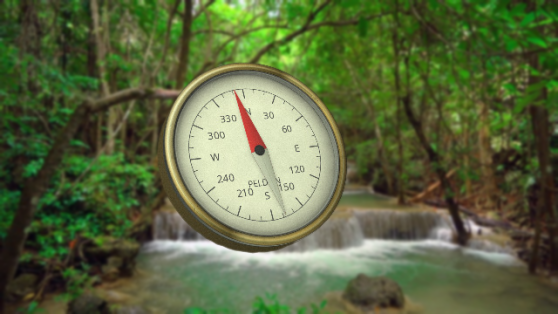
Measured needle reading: 350 °
